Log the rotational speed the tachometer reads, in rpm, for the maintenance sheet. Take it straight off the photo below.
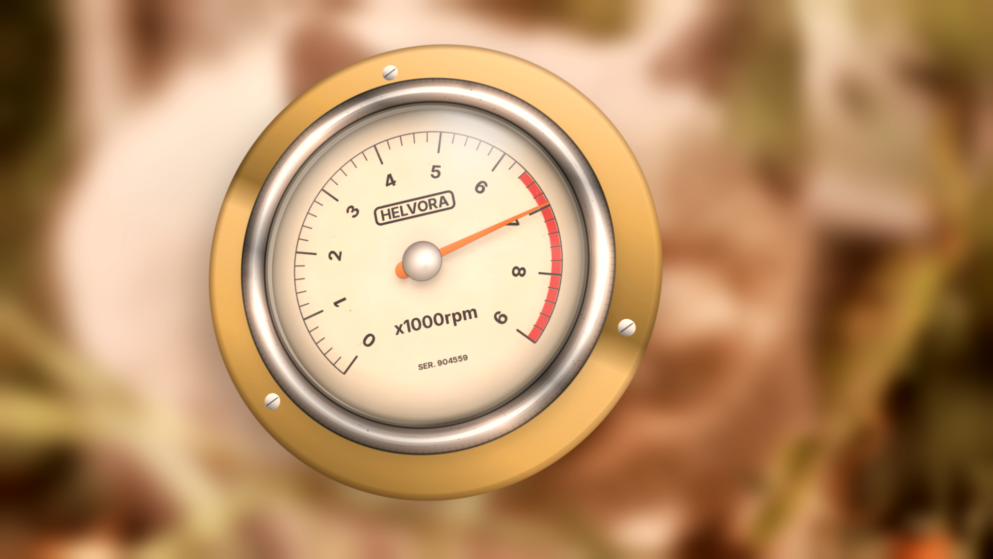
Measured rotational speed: 7000 rpm
